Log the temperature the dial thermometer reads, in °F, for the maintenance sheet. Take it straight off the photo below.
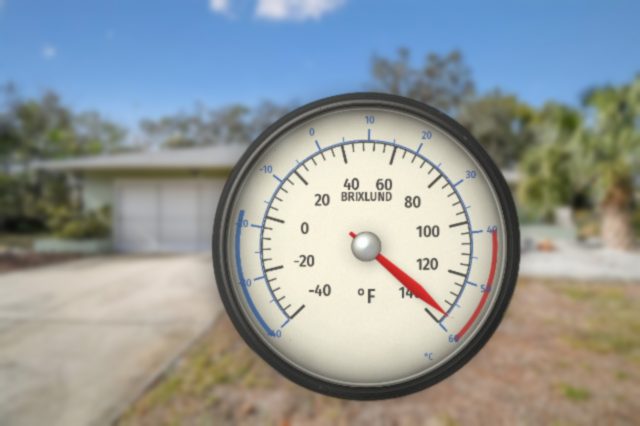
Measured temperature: 136 °F
